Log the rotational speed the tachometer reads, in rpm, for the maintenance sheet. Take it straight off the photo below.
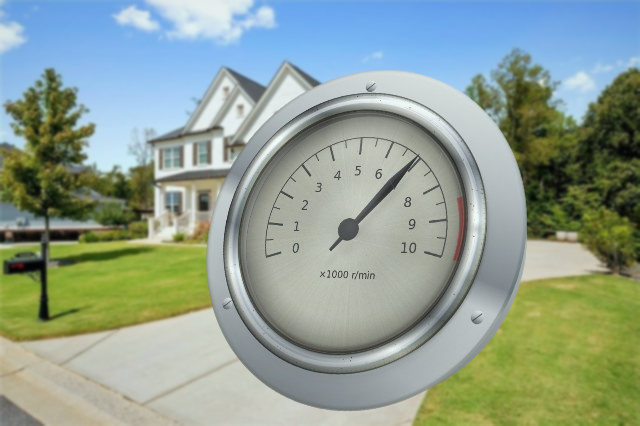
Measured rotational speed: 7000 rpm
